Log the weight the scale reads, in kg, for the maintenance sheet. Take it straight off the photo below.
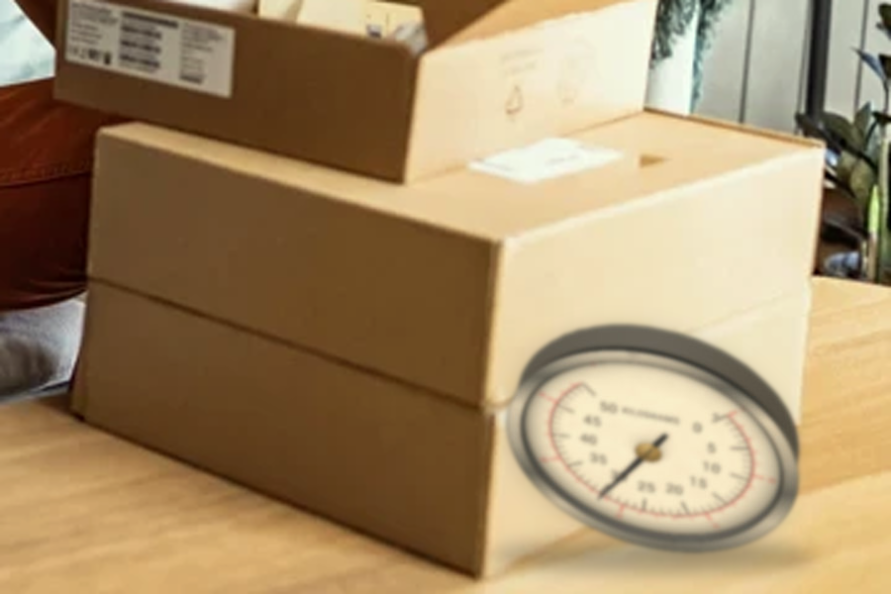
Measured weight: 30 kg
